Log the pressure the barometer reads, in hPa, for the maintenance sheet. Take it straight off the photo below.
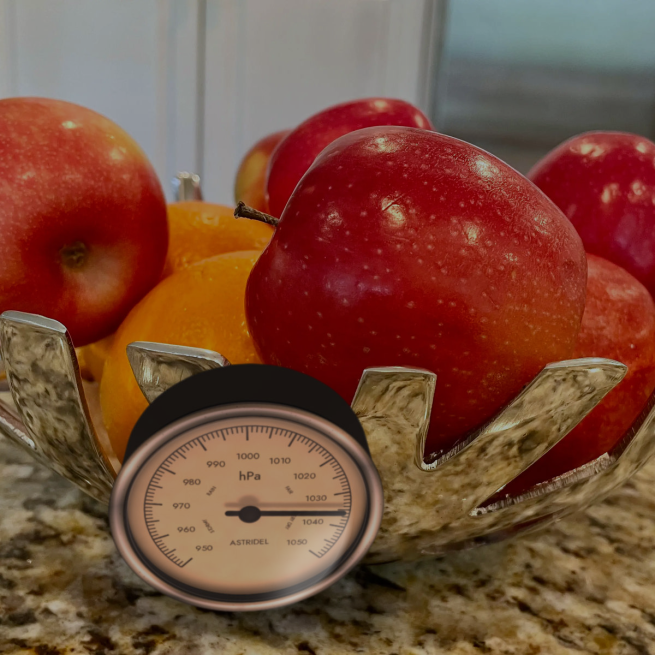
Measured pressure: 1035 hPa
